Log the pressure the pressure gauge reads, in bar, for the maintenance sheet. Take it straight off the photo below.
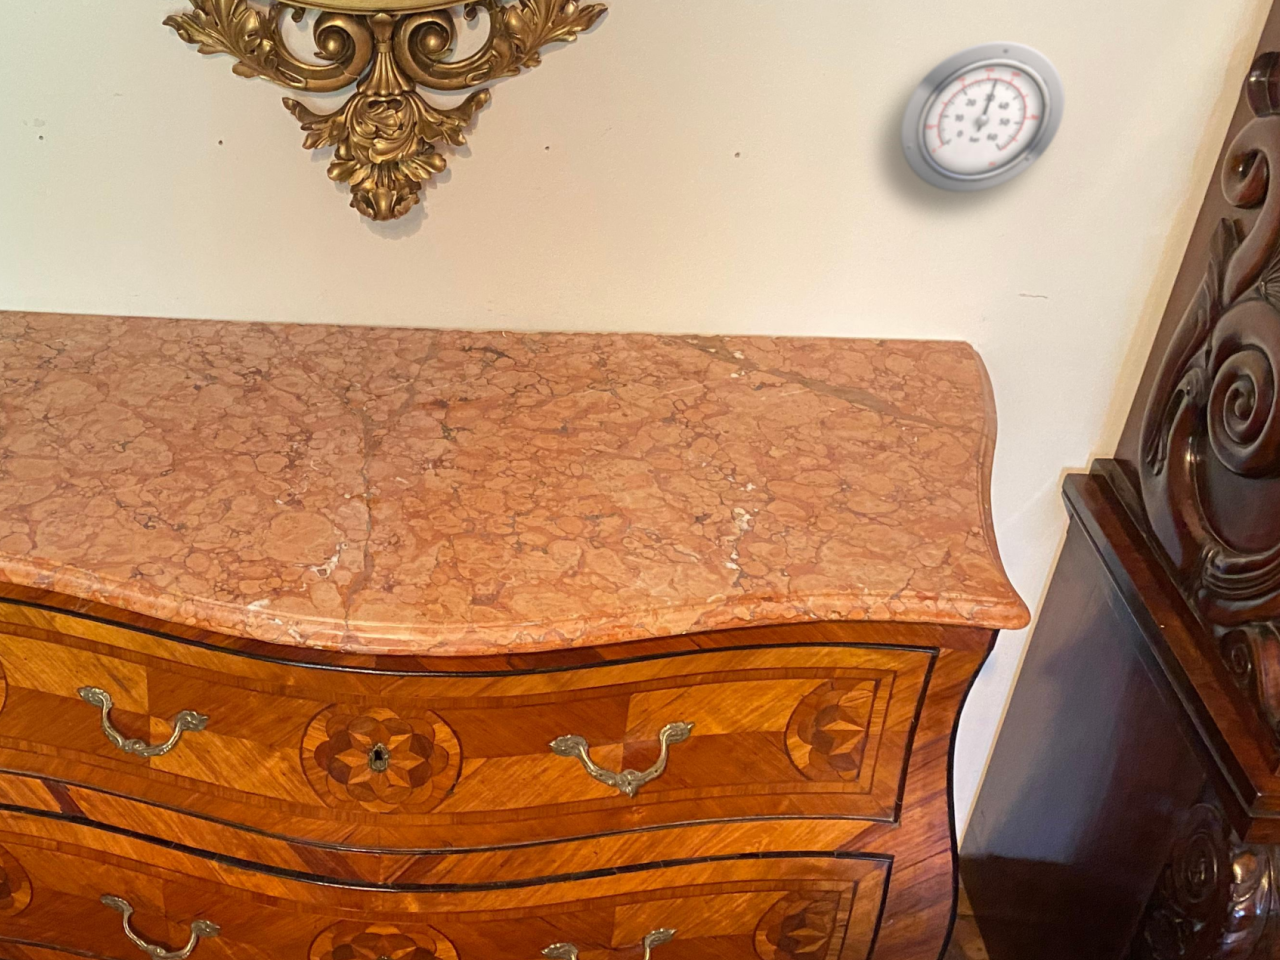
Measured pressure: 30 bar
